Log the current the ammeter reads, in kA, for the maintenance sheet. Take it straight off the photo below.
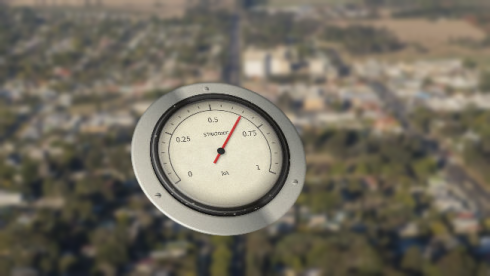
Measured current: 0.65 kA
